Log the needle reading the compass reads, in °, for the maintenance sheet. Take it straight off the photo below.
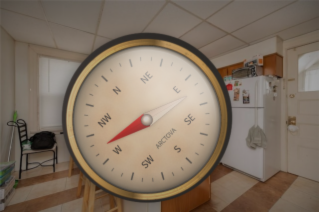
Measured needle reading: 285 °
